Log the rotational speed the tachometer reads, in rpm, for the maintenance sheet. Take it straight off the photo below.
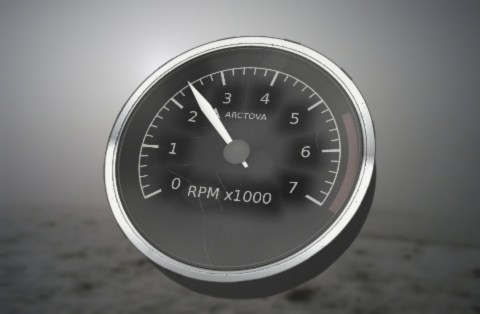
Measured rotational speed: 2400 rpm
